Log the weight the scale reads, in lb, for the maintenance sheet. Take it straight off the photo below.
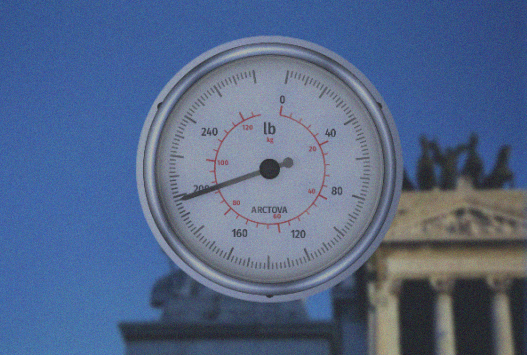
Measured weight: 198 lb
